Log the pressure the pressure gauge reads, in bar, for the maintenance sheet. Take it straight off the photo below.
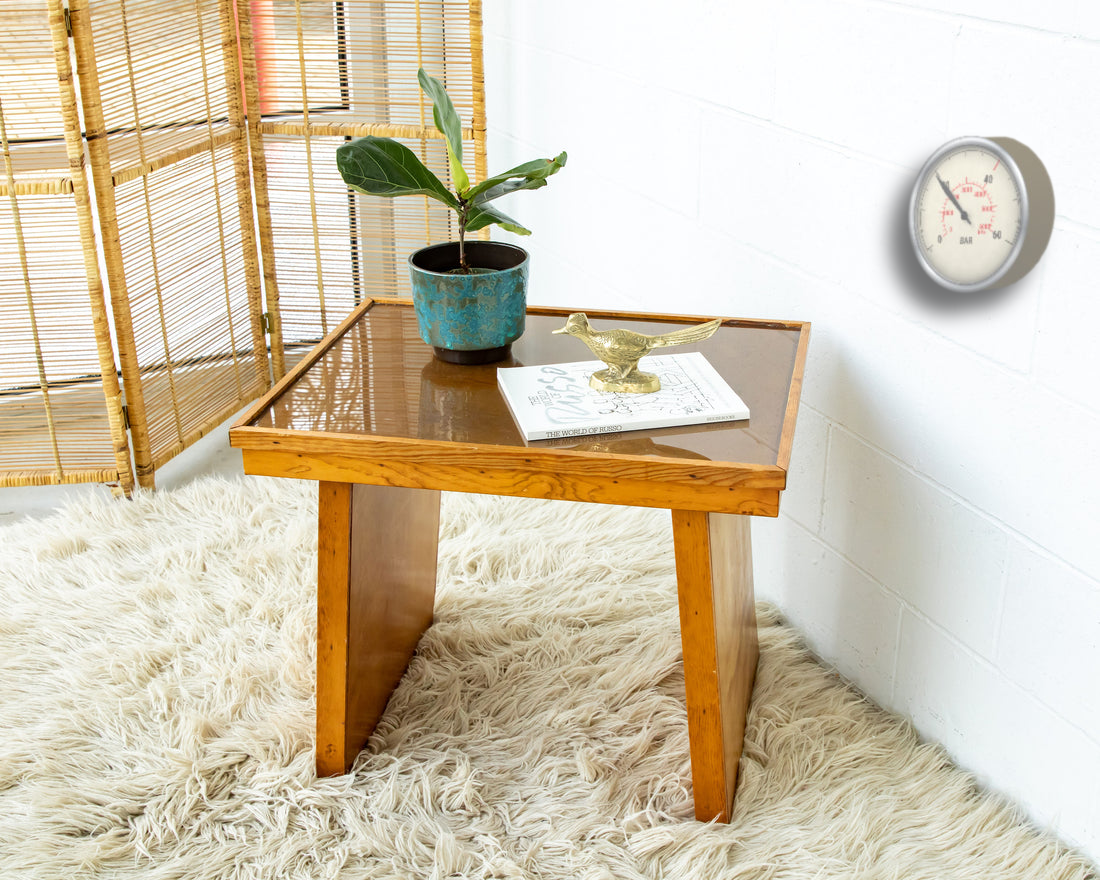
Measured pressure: 20 bar
